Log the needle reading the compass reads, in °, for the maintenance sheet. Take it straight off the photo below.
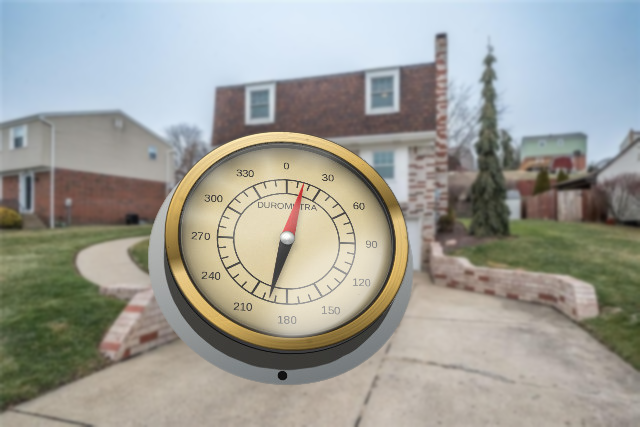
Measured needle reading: 15 °
